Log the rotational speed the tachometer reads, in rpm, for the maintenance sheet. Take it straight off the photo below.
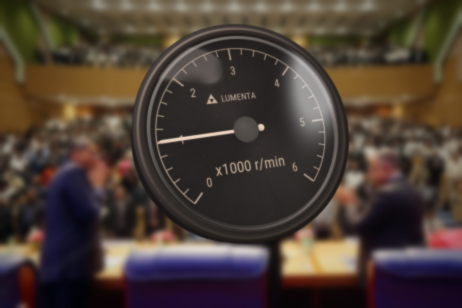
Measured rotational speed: 1000 rpm
